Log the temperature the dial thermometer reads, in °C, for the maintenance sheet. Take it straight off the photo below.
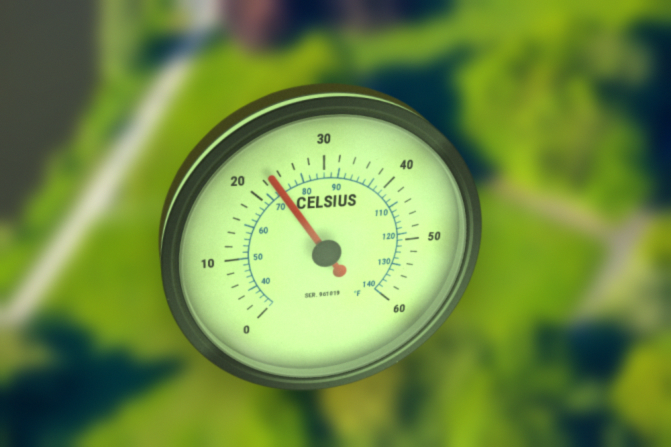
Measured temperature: 23 °C
